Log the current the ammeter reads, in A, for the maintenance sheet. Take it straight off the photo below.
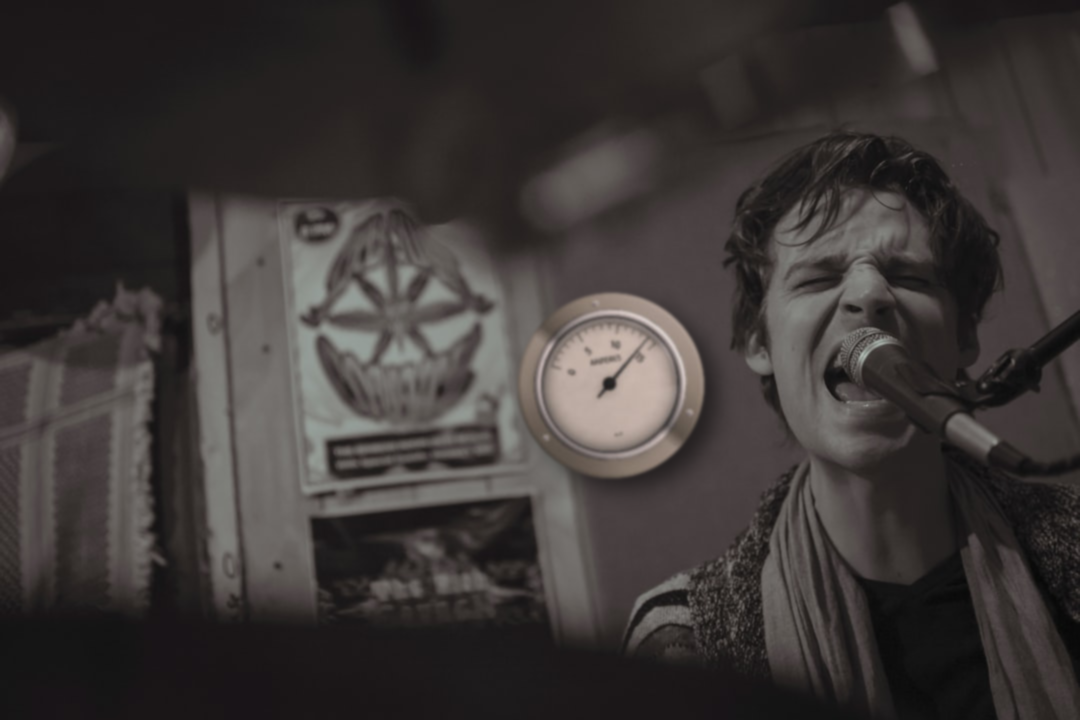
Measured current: 14 A
